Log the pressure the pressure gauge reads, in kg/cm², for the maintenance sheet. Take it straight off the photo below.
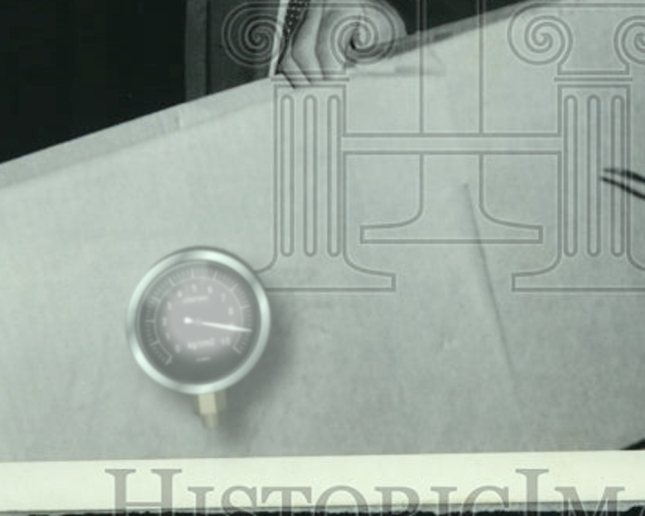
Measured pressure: 9 kg/cm²
